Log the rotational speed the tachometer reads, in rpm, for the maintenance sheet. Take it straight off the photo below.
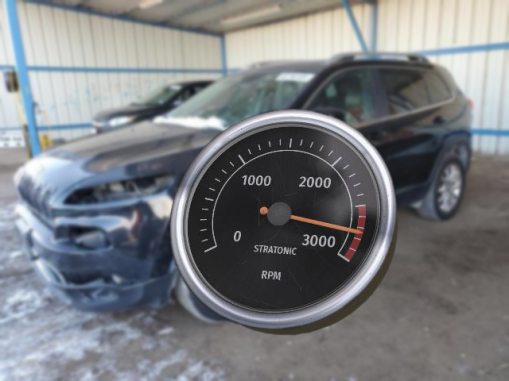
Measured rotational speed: 2750 rpm
